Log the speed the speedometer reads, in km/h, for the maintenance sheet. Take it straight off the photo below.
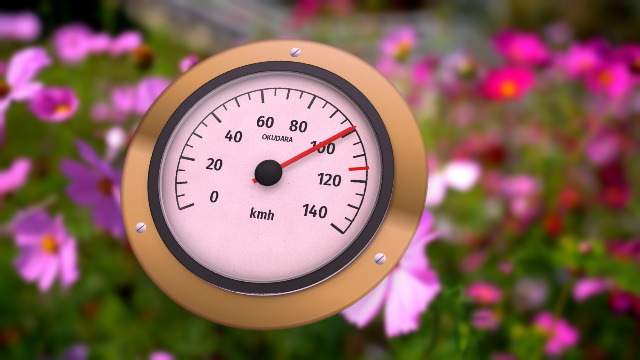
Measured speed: 100 km/h
